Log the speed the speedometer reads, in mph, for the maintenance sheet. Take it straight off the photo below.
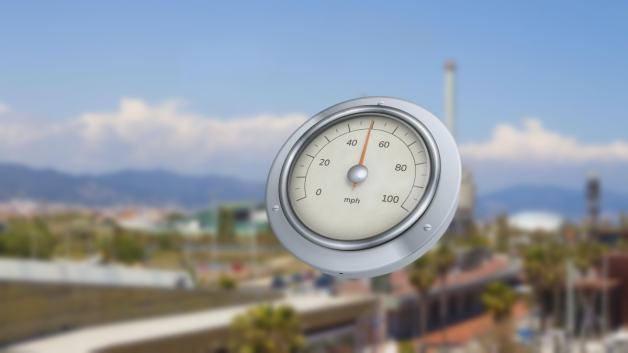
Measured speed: 50 mph
